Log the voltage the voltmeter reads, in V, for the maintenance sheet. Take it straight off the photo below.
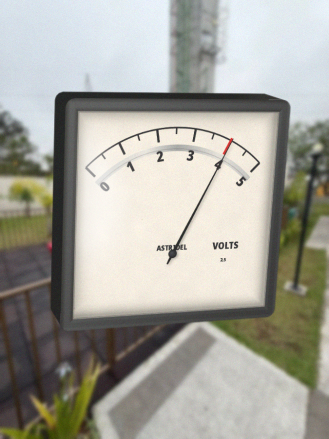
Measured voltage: 4 V
